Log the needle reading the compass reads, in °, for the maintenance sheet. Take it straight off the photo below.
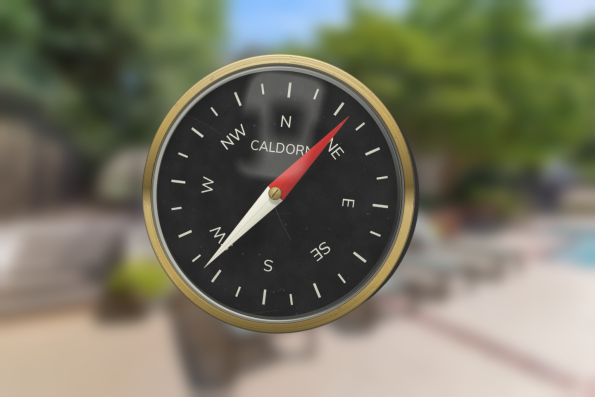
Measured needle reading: 37.5 °
